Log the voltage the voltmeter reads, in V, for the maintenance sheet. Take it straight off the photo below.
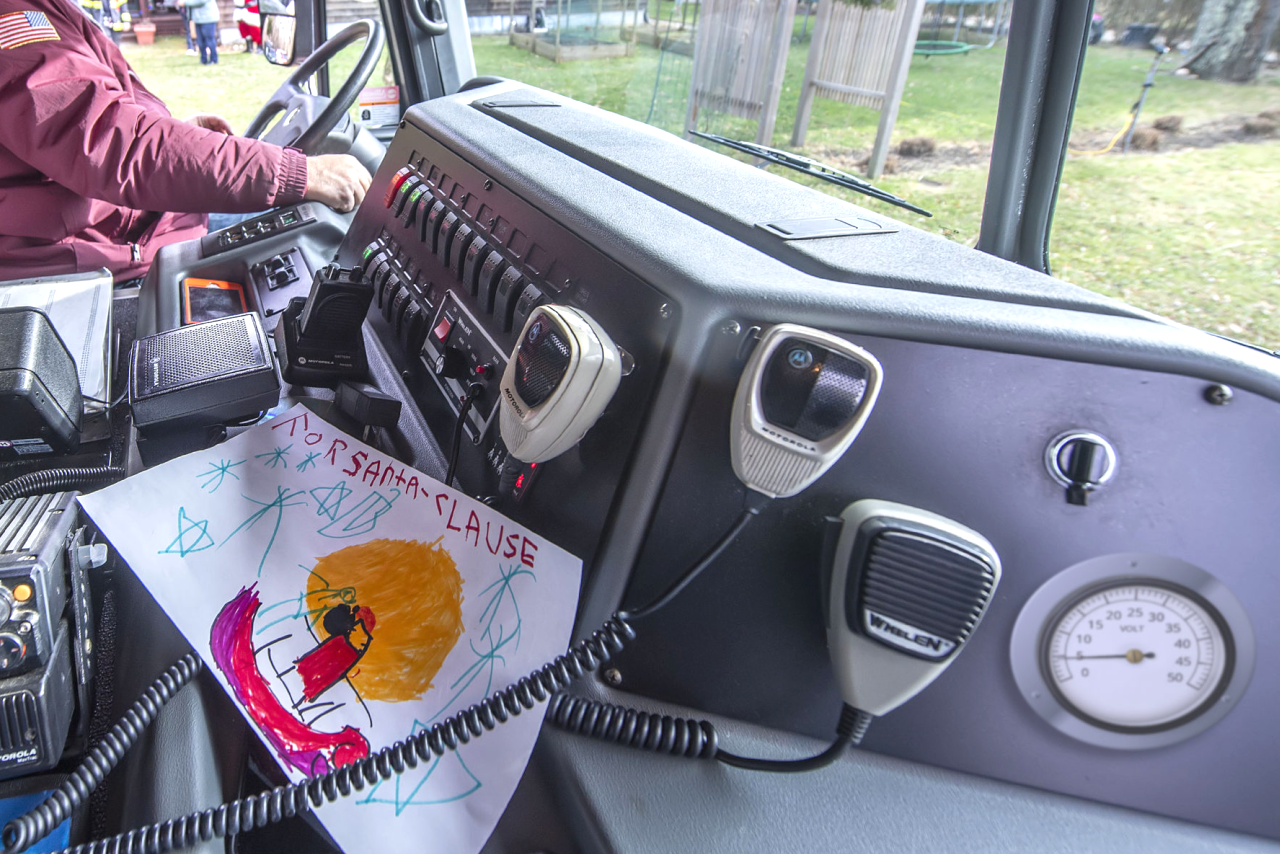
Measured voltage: 5 V
